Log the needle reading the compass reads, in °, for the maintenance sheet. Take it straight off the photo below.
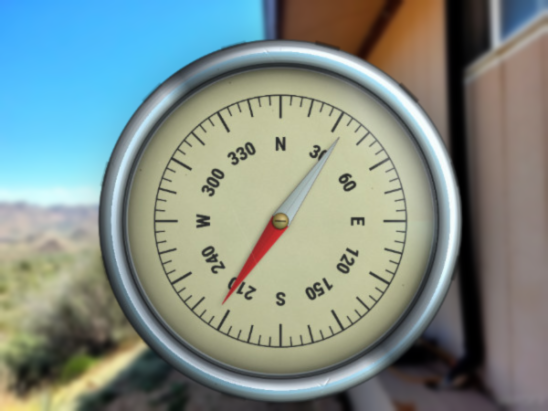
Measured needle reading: 215 °
